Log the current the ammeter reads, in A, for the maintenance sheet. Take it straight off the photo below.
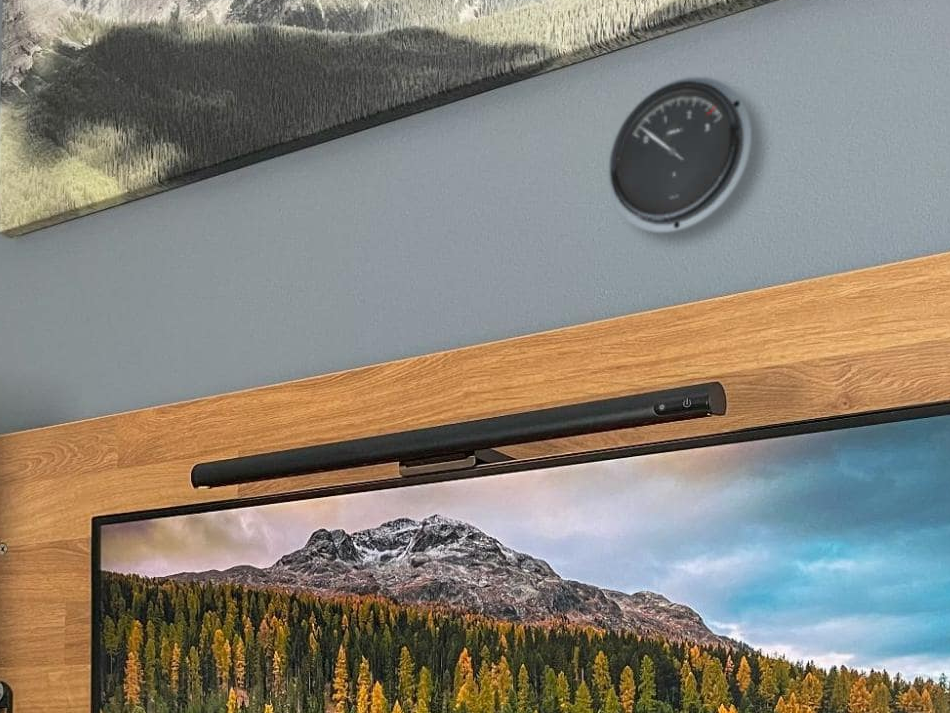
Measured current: 0.25 A
